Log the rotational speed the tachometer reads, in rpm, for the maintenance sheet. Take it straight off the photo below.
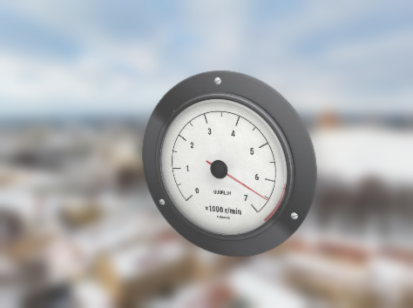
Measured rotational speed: 6500 rpm
